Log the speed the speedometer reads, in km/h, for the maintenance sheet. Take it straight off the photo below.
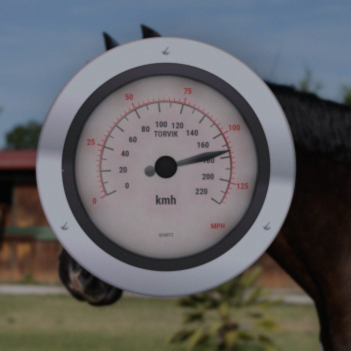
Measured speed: 175 km/h
